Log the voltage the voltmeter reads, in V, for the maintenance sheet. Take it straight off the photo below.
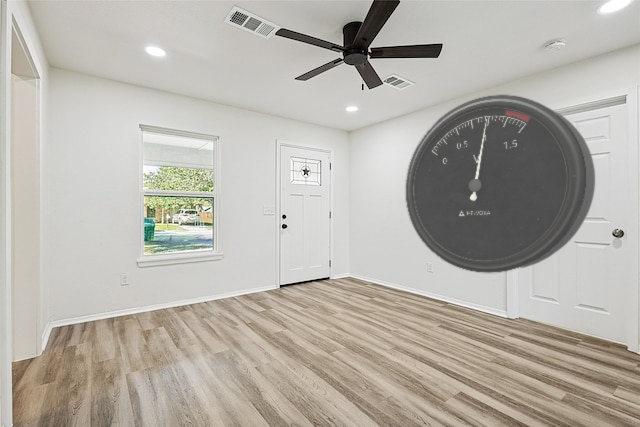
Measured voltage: 1 V
